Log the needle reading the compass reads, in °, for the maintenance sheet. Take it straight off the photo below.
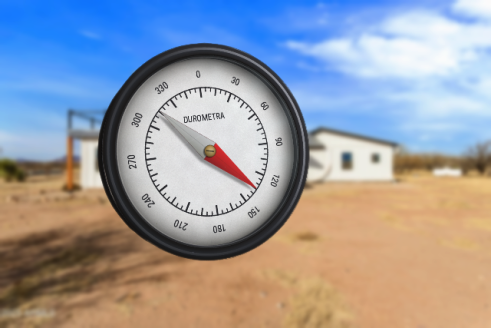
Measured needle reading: 135 °
